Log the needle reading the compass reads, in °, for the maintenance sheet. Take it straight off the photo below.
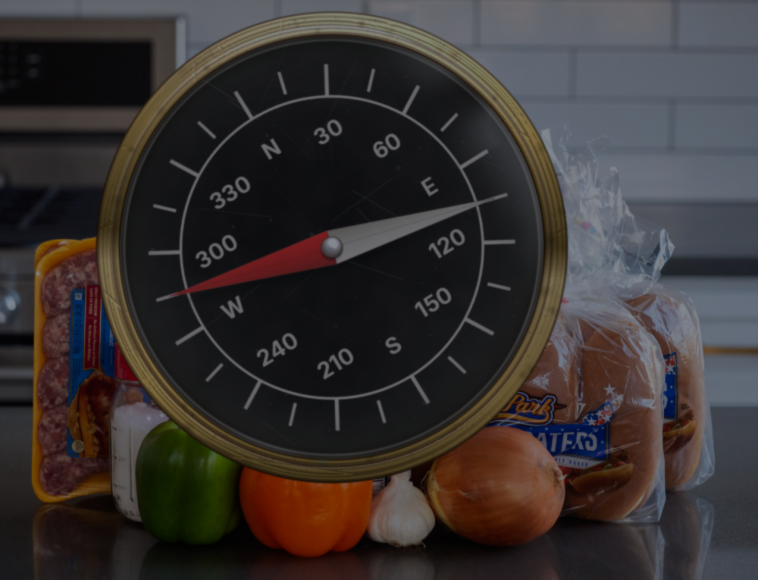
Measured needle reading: 285 °
